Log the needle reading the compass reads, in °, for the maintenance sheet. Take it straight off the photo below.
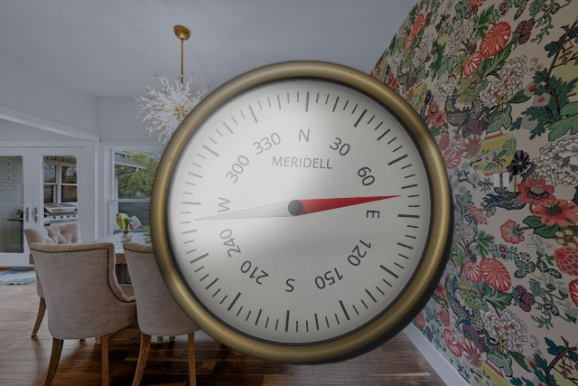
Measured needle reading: 80 °
